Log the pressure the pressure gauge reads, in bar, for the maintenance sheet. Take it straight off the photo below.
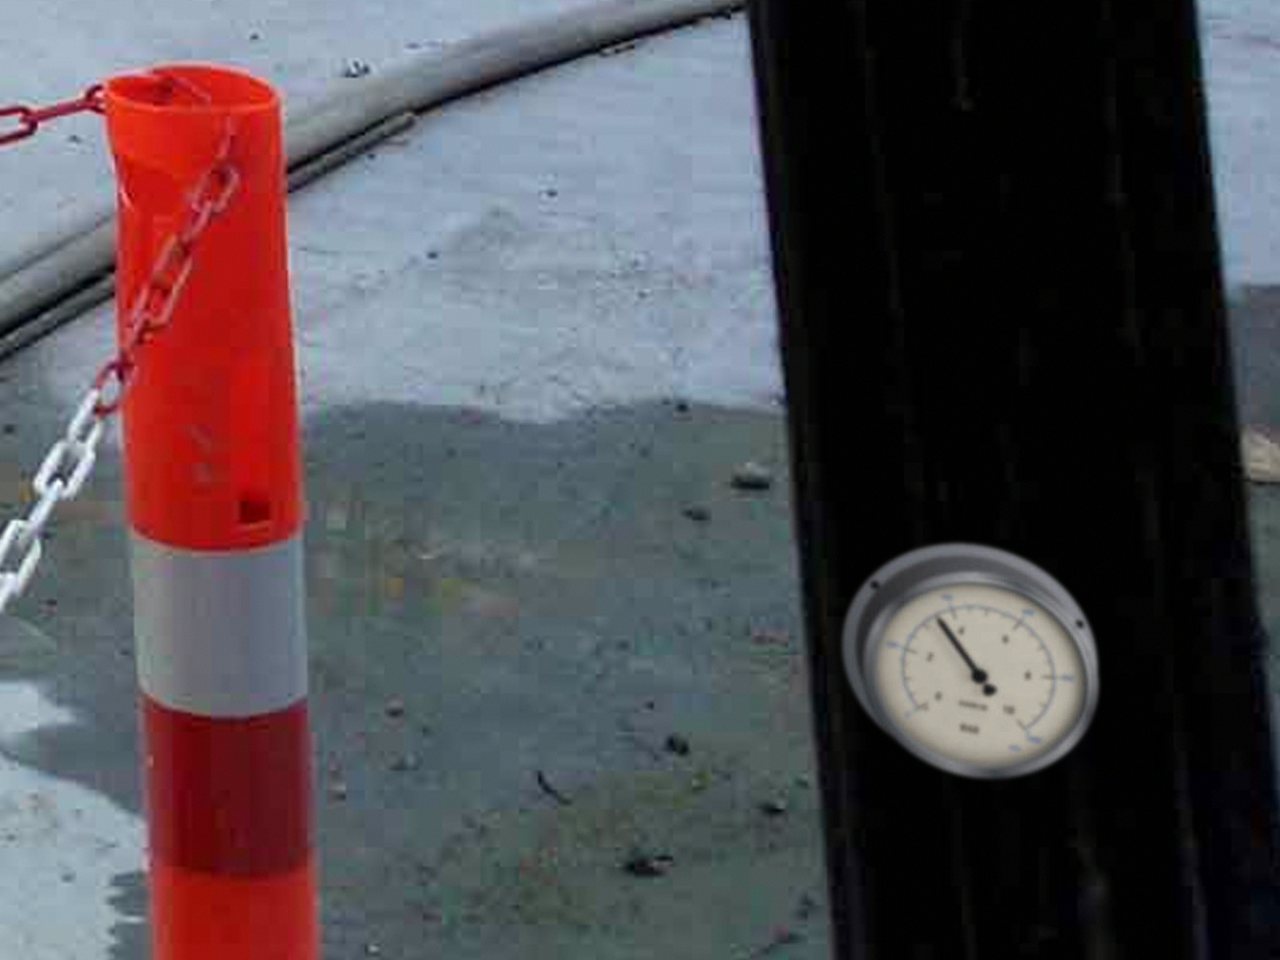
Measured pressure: 3.5 bar
